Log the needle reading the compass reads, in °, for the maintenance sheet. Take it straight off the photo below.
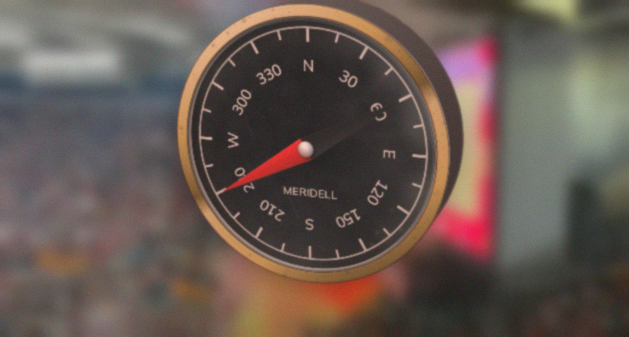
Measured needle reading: 240 °
